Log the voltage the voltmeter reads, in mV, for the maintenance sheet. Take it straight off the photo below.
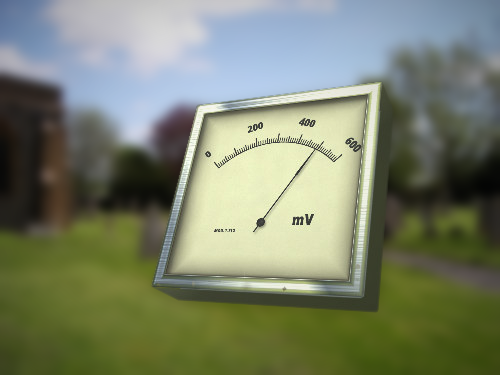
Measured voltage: 500 mV
